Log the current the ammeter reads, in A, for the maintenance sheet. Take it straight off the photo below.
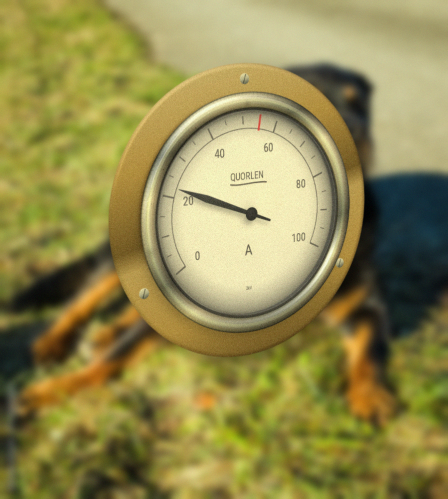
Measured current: 22.5 A
